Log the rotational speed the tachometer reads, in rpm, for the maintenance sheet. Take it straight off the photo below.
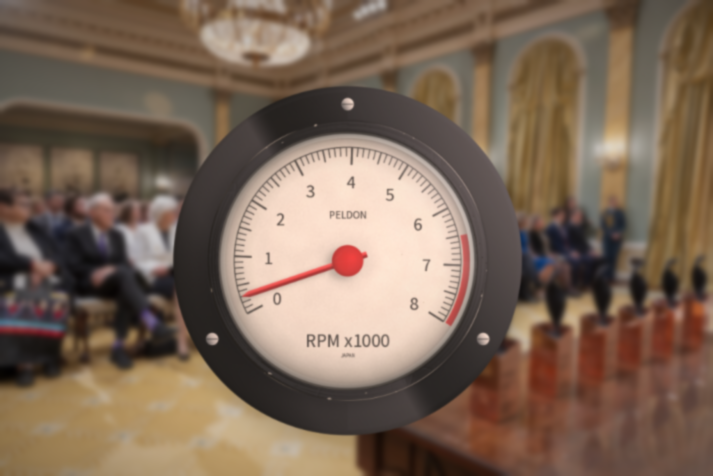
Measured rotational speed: 300 rpm
